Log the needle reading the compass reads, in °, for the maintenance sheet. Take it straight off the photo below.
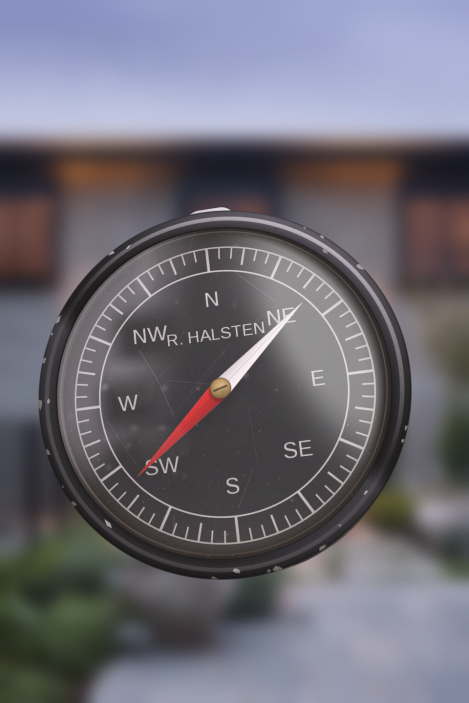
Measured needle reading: 230 °
